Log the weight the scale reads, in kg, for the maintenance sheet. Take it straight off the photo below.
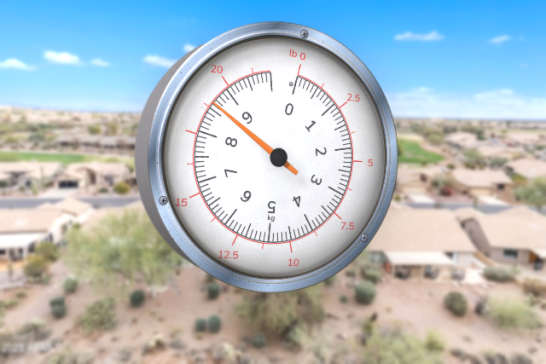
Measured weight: 8.6 kg
